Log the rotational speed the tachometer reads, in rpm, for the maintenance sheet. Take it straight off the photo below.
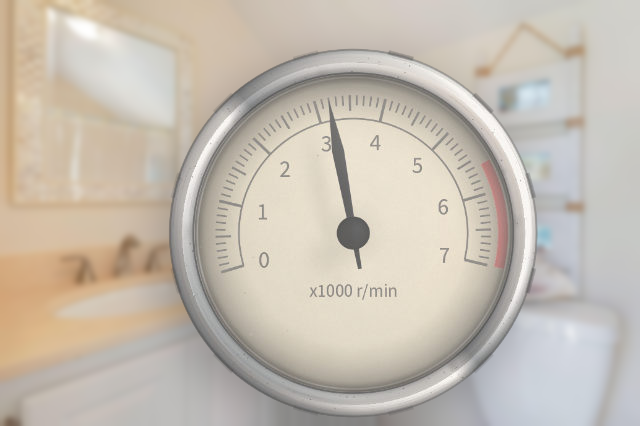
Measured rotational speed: 3200 rpm
